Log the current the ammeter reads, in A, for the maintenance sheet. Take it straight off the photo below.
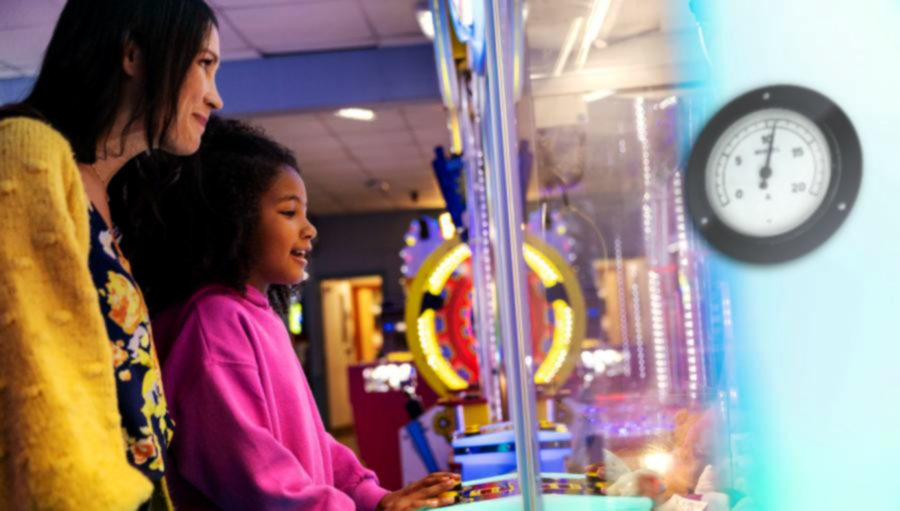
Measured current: 11 A
